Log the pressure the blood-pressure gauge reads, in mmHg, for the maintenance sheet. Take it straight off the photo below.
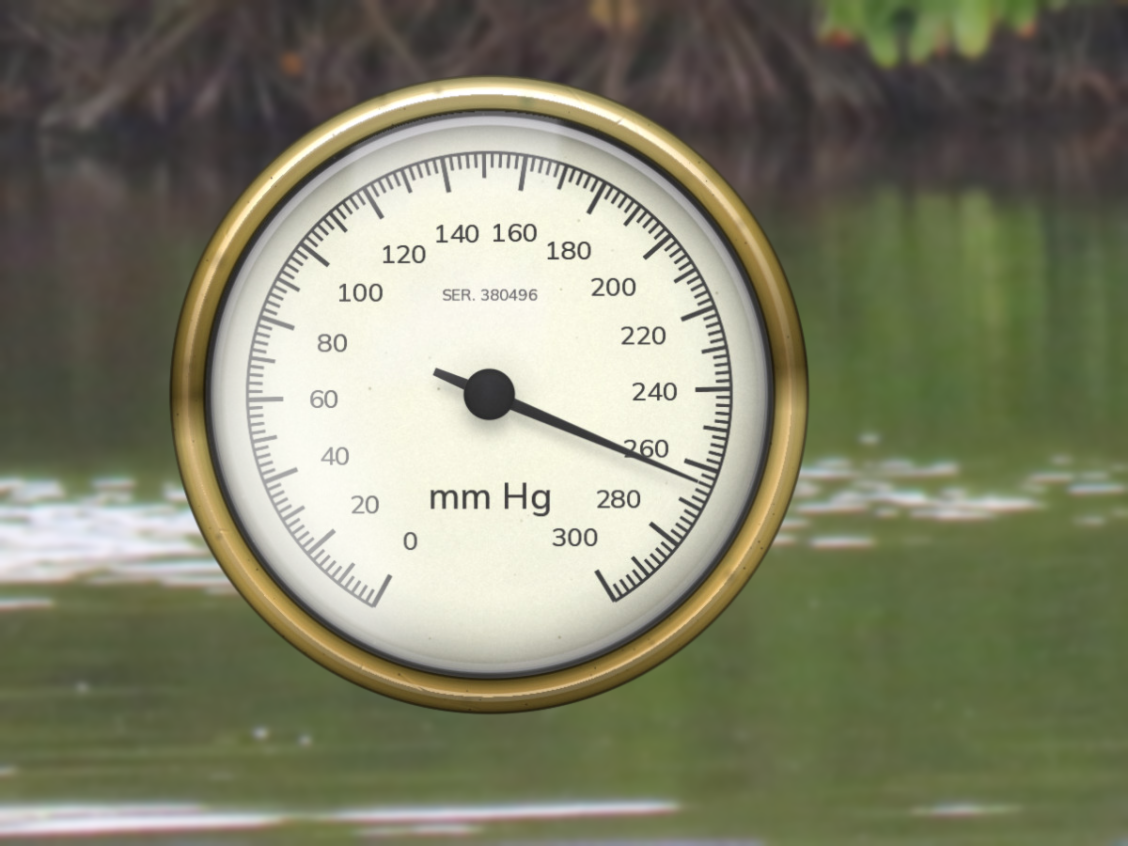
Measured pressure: 264 mmHg
